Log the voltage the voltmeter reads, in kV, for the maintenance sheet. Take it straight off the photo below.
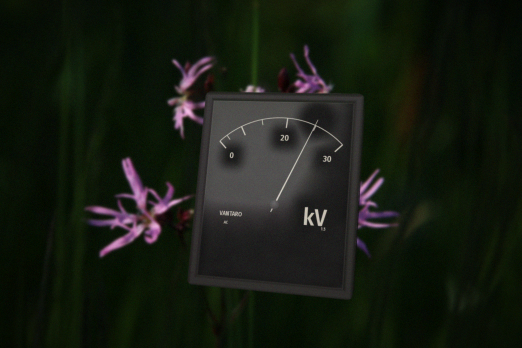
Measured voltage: 25 kV
